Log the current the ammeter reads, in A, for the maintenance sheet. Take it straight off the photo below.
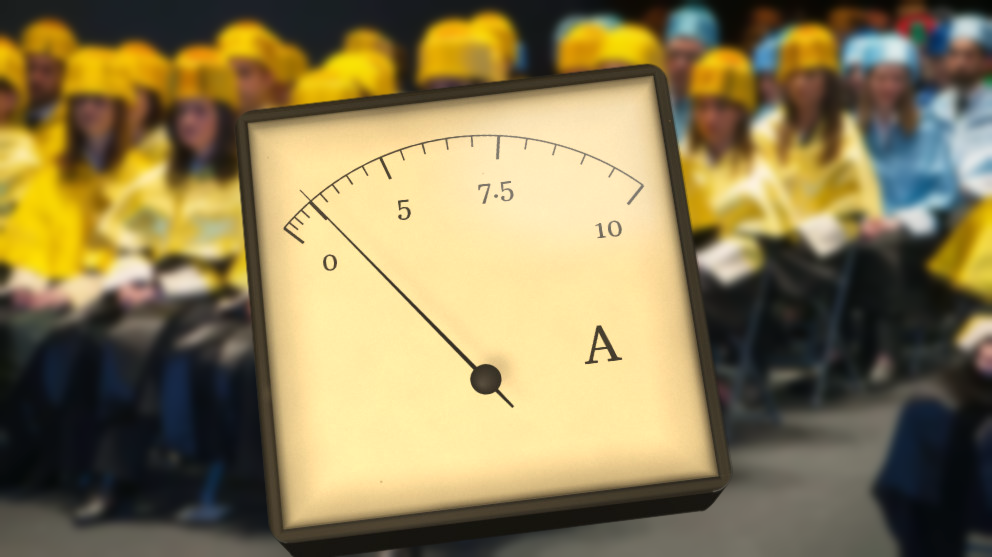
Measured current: 2.5 A
